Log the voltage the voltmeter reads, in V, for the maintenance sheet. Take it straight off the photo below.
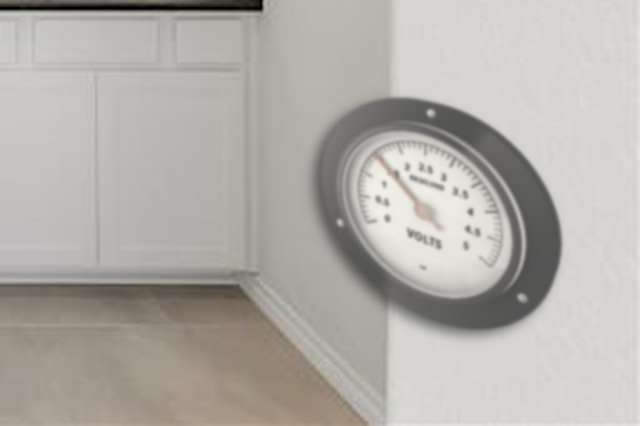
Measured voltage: 1.5 V
